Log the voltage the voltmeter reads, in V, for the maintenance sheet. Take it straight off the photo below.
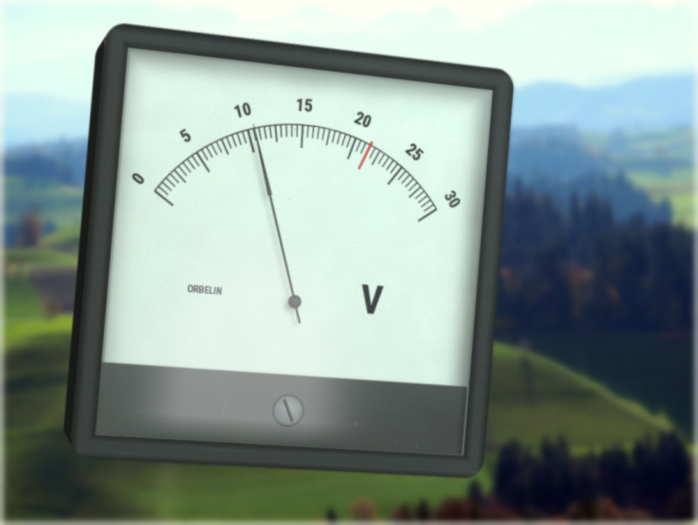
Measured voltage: 10.5 V
